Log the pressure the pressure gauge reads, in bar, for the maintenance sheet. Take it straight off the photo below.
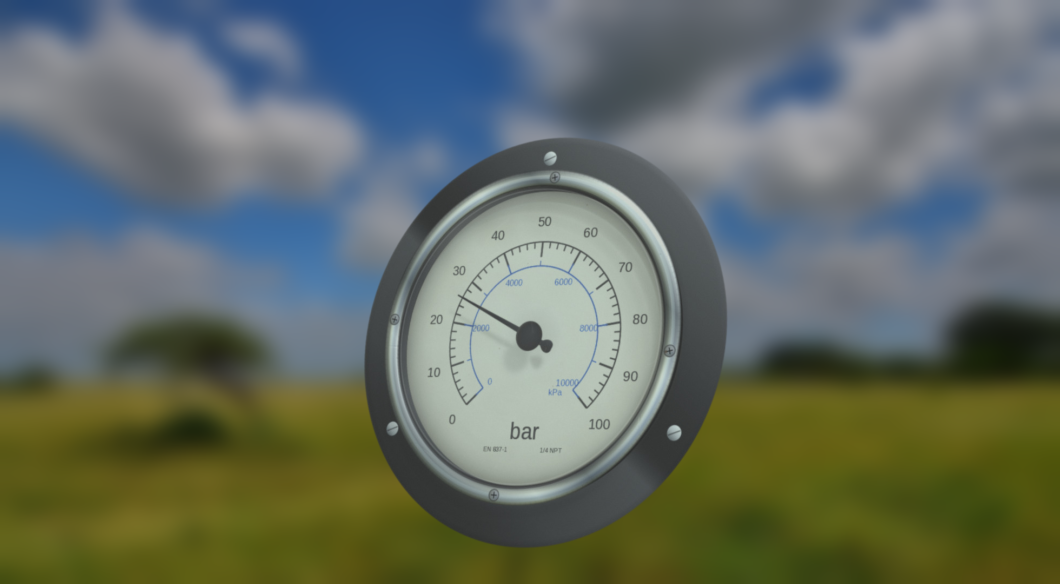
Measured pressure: 26 bar
